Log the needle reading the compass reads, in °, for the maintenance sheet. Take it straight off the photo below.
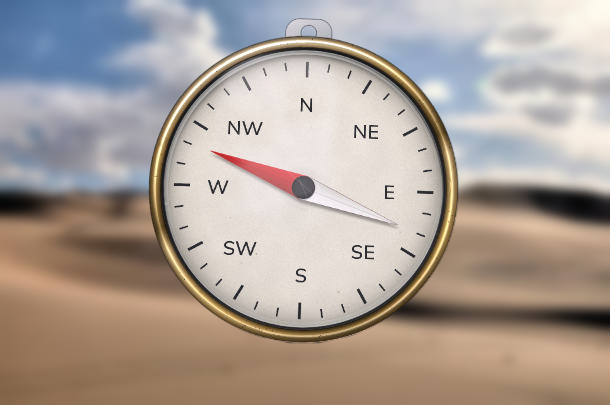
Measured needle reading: 290 °
